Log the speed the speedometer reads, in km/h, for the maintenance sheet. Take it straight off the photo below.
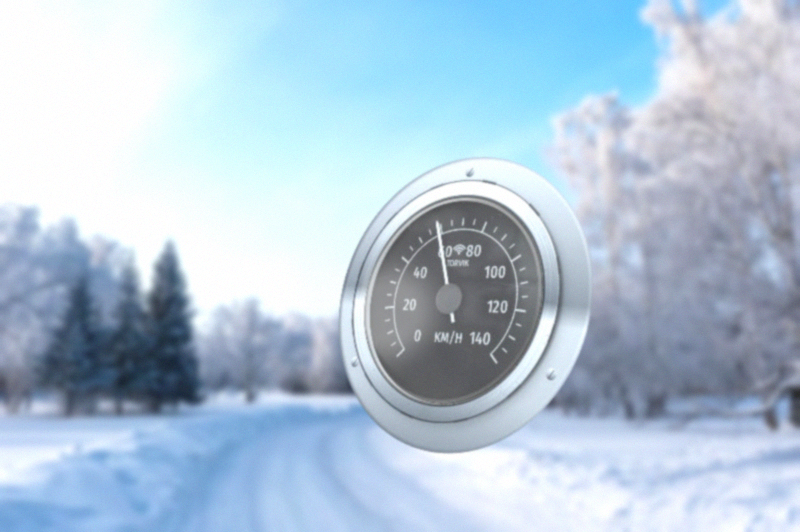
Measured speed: 60 km/h
